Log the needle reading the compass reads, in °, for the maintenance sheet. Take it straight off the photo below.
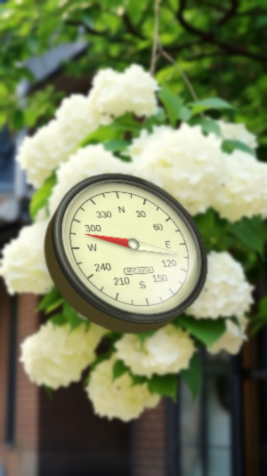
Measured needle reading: 285 °
